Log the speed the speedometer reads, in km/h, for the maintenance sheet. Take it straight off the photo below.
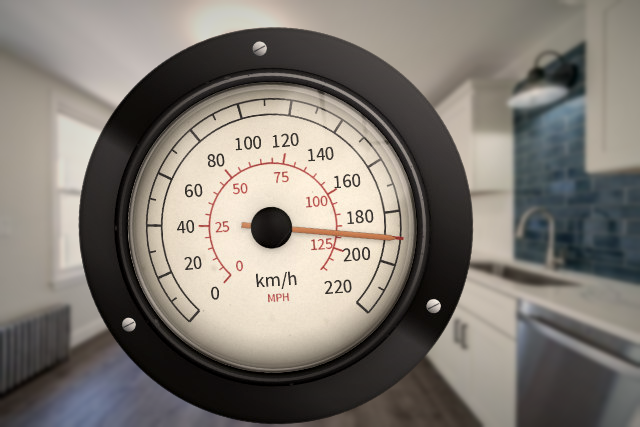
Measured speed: 190 km/h
